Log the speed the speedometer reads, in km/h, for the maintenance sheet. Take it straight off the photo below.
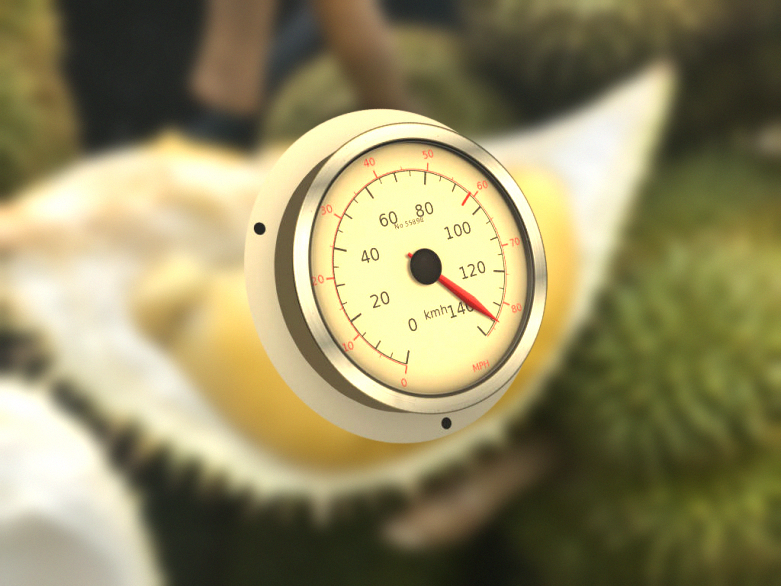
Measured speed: 135 km/h
